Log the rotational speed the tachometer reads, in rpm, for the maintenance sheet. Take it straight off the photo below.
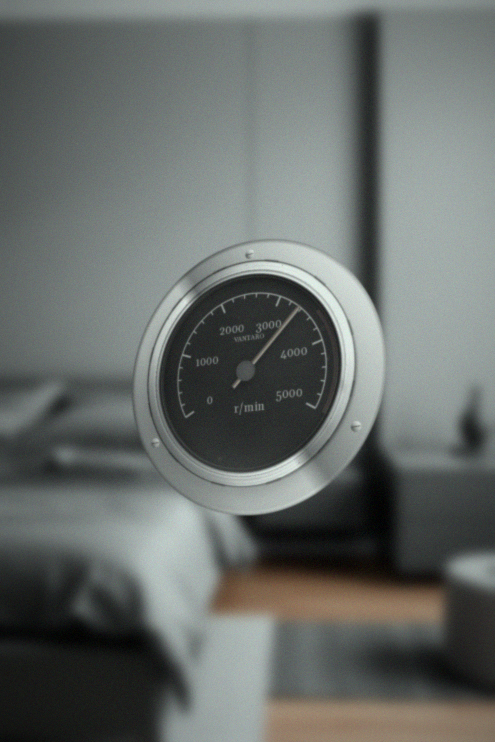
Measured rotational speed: 3400 rpm
